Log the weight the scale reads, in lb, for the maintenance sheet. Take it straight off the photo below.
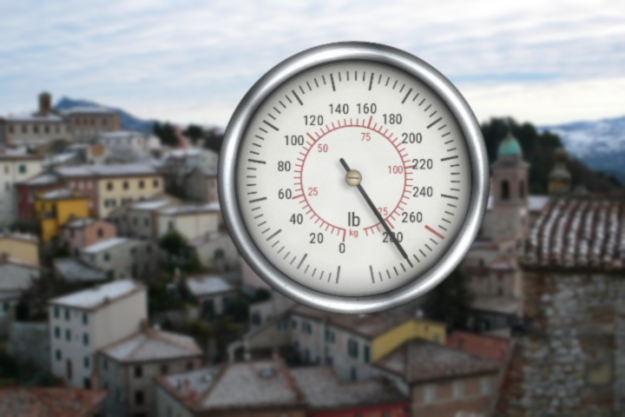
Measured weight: 280 lb
